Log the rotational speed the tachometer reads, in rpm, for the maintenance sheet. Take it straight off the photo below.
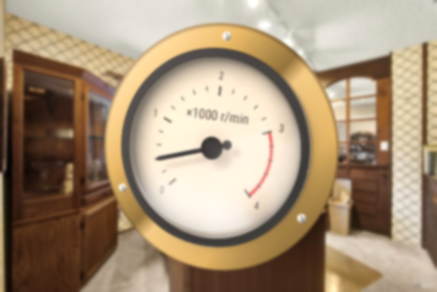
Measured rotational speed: 400 rpm
